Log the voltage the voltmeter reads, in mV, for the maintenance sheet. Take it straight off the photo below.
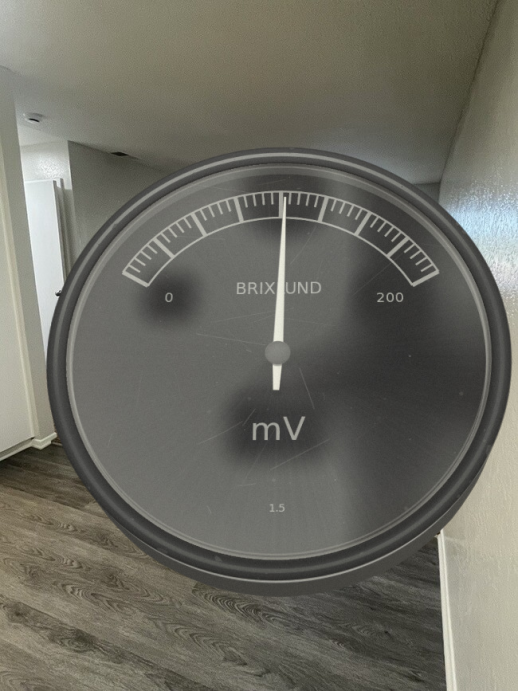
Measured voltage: 102.5 mV
